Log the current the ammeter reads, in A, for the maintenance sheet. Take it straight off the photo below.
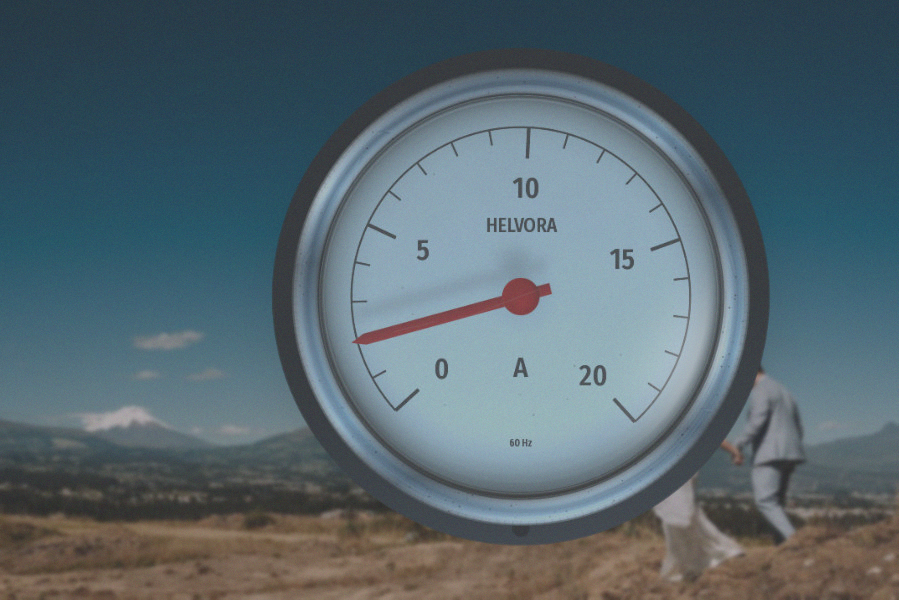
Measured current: 2 A
